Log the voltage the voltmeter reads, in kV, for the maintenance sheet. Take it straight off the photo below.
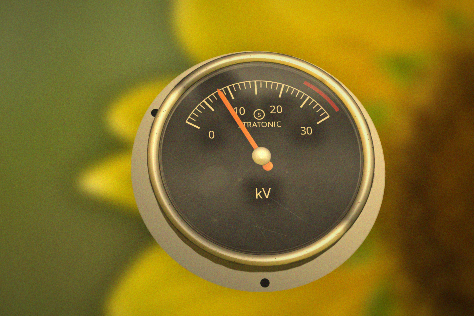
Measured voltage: 8 kV
